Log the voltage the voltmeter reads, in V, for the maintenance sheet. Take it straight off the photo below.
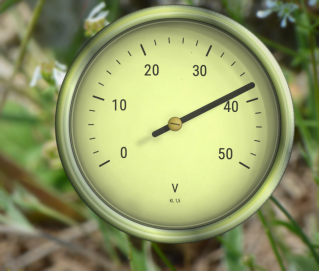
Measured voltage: 38 V
